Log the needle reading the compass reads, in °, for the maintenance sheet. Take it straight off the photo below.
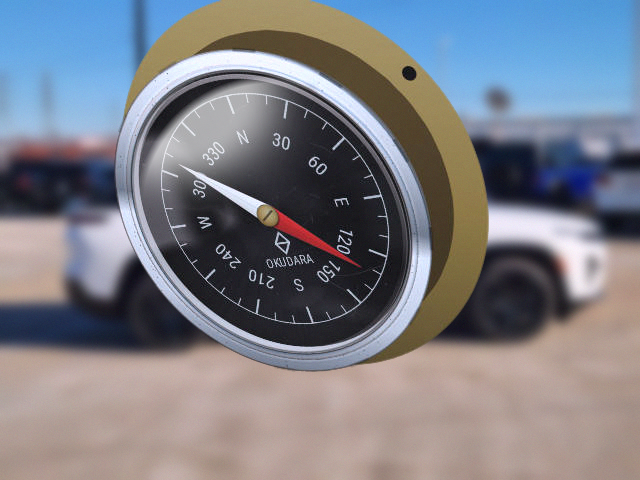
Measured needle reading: 130 °
